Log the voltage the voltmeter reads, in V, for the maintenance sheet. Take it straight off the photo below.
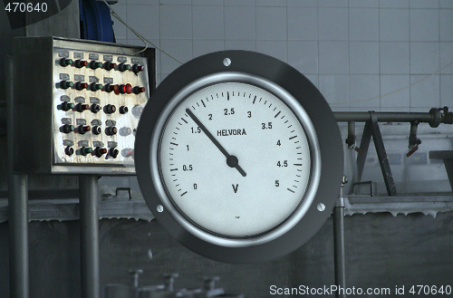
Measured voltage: 1.7 V
